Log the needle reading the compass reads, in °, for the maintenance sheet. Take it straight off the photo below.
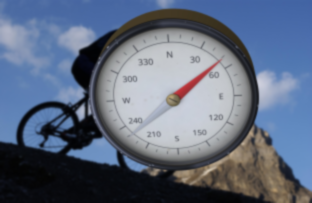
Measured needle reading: 50 °
